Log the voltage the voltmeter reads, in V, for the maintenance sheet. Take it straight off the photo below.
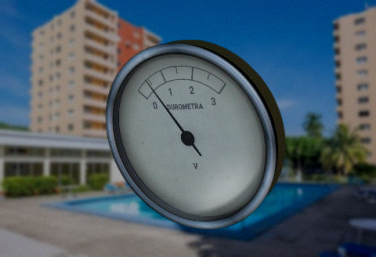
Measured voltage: 0.5 V
